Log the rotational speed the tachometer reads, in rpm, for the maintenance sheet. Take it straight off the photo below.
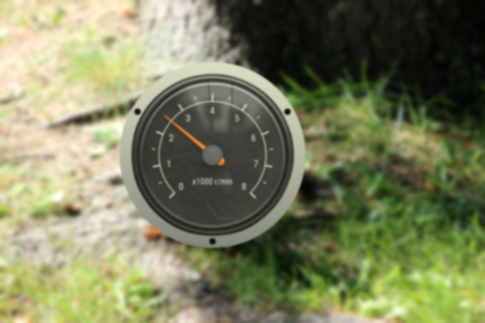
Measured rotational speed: 2500 rpm
